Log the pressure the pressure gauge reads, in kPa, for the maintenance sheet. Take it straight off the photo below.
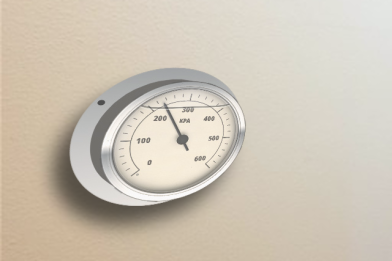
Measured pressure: 230 kPa
